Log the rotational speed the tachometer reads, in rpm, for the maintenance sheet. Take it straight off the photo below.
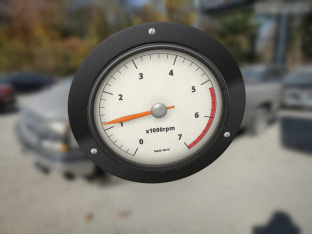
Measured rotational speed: 1200 rpm
